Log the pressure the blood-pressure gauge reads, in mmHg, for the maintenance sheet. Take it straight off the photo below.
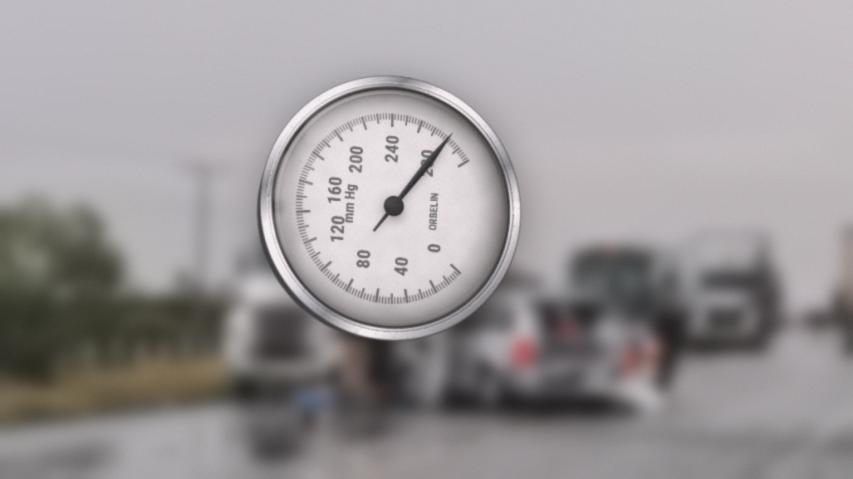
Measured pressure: 280 mmHg
